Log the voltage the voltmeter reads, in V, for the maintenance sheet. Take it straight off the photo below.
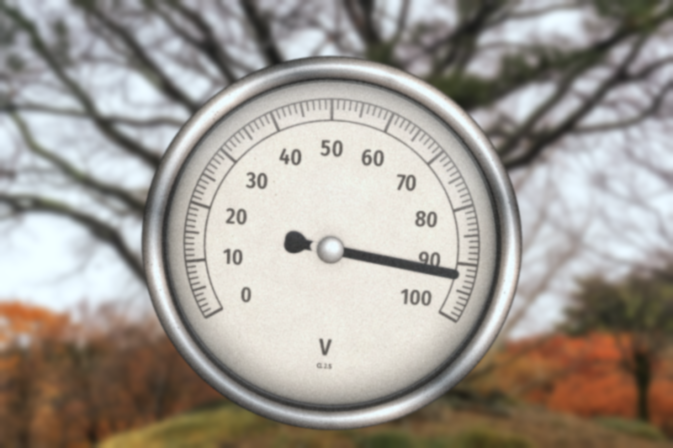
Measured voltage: 92 V
